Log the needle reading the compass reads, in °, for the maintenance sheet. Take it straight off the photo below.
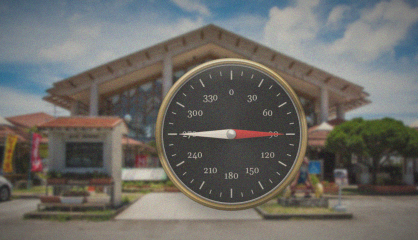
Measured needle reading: 90 °
